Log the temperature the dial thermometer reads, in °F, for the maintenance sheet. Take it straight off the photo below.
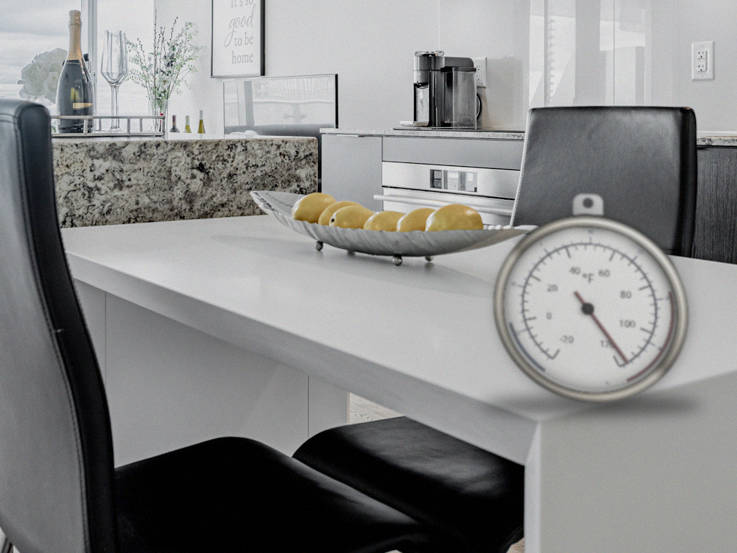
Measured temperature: 116 °F
